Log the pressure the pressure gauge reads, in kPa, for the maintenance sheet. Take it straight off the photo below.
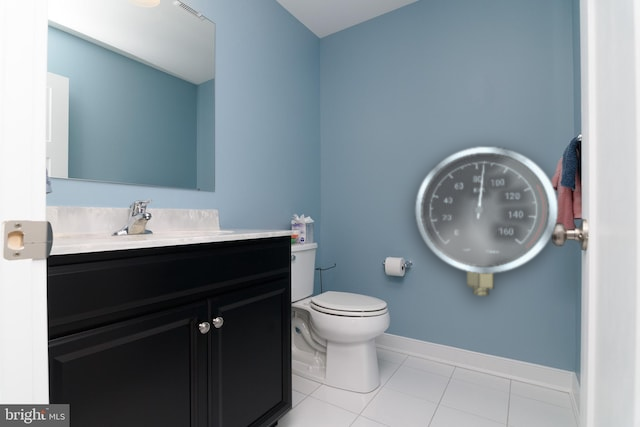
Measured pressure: 85 kPa
